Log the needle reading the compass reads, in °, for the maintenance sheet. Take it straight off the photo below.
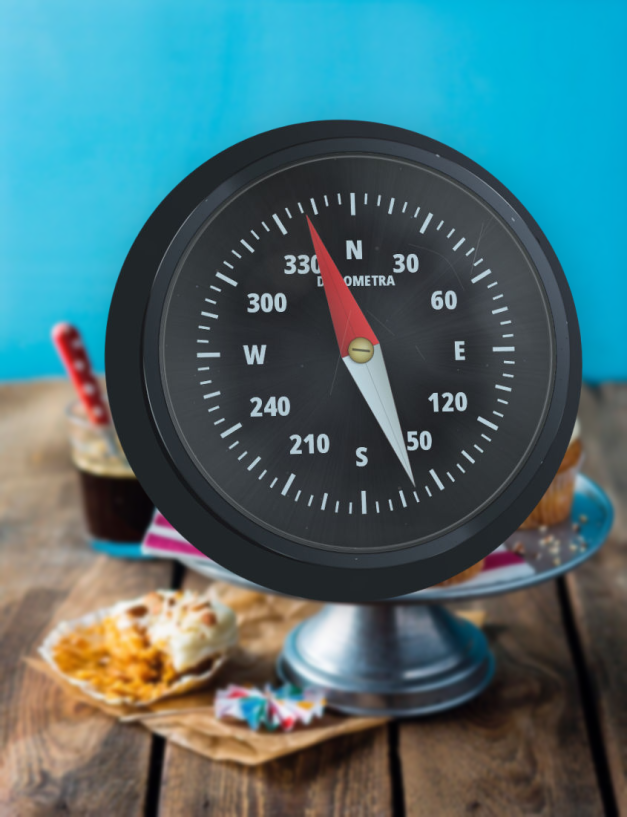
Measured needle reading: 340 °
